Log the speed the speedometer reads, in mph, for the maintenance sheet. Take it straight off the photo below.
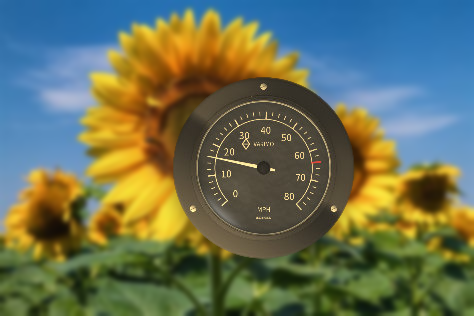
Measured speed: 16 mph
